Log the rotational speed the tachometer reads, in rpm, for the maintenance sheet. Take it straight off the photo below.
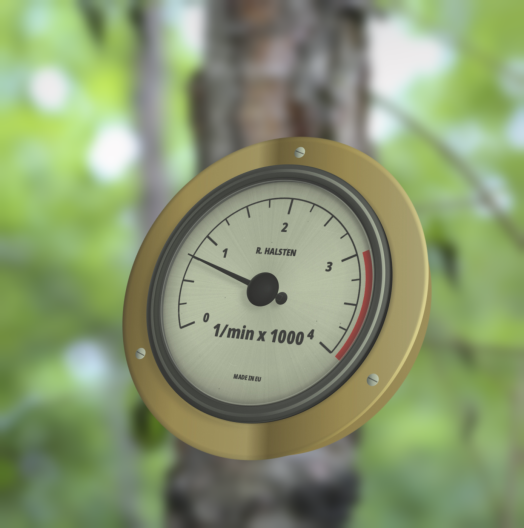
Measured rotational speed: 750 rpm
